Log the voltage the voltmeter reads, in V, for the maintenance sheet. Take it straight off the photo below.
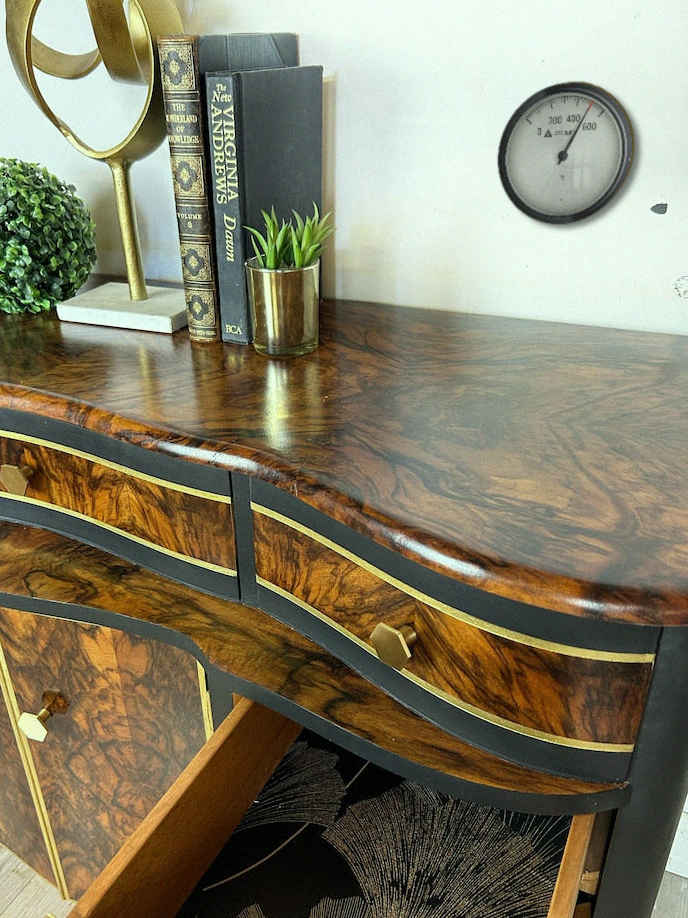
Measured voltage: 500 V
